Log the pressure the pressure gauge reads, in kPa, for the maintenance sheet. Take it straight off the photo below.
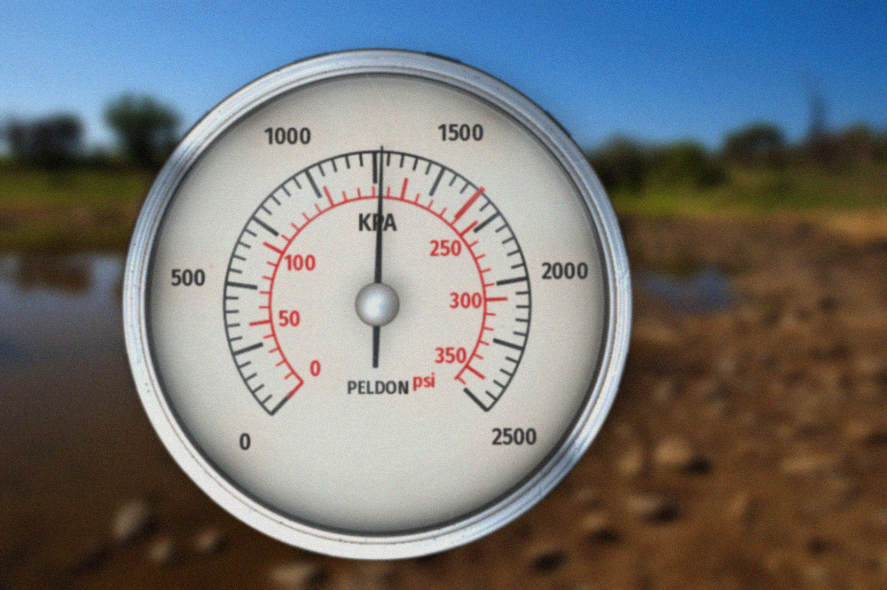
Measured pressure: 1275 kPa
